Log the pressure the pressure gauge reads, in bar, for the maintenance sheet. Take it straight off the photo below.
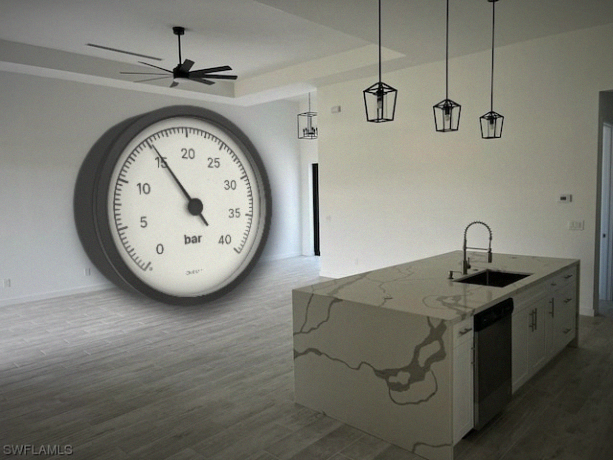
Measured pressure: 15 bar
